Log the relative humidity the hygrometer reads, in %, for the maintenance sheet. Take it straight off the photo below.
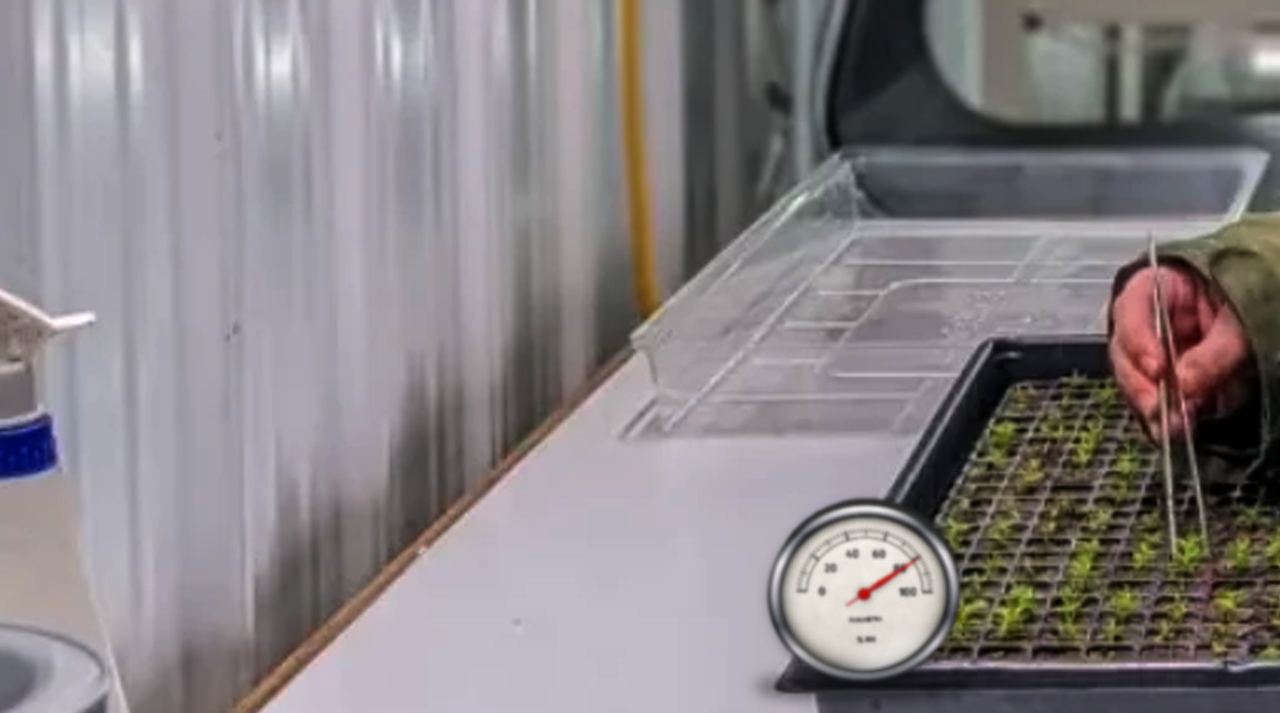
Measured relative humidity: 80 %
